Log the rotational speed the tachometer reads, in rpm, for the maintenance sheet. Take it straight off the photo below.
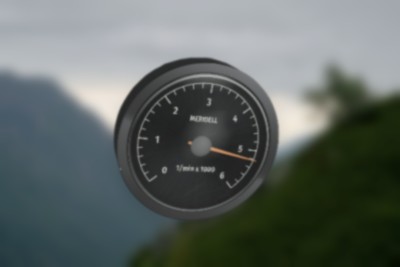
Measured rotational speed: 5200 rpm
